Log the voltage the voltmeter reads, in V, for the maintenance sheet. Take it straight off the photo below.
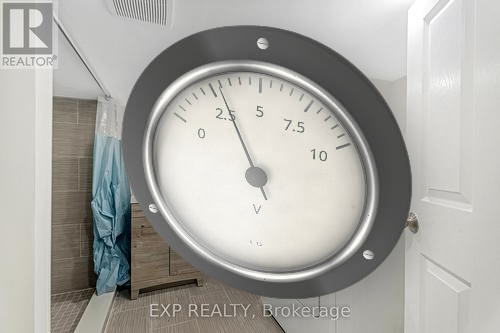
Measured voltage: 3 V
